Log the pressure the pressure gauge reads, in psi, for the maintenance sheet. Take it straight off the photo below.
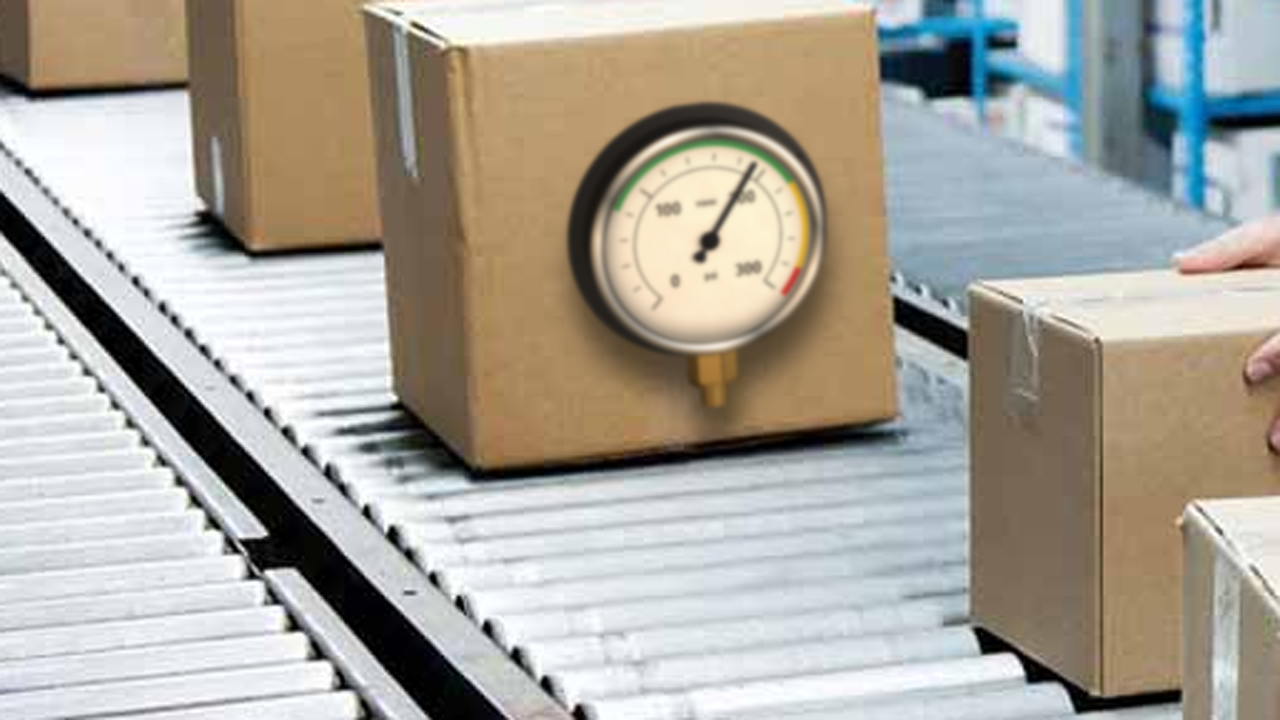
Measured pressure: 190 psi
